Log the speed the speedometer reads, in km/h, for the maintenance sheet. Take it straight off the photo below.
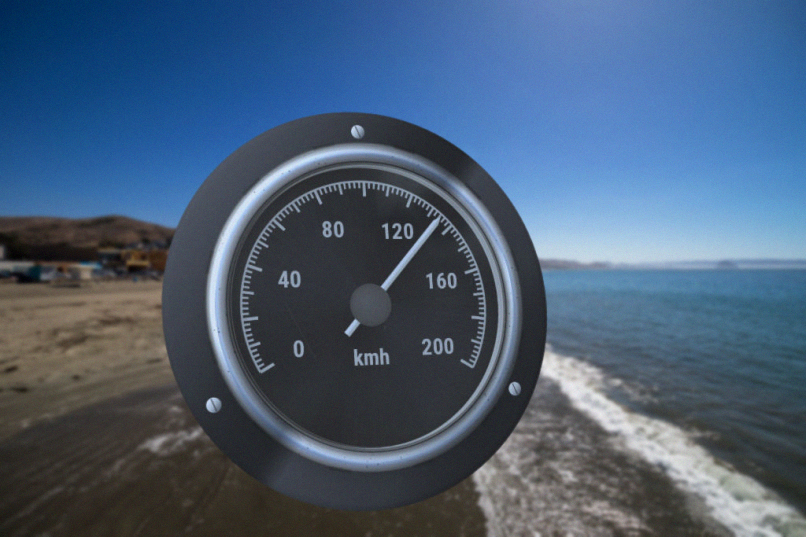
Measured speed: 134 km/h
